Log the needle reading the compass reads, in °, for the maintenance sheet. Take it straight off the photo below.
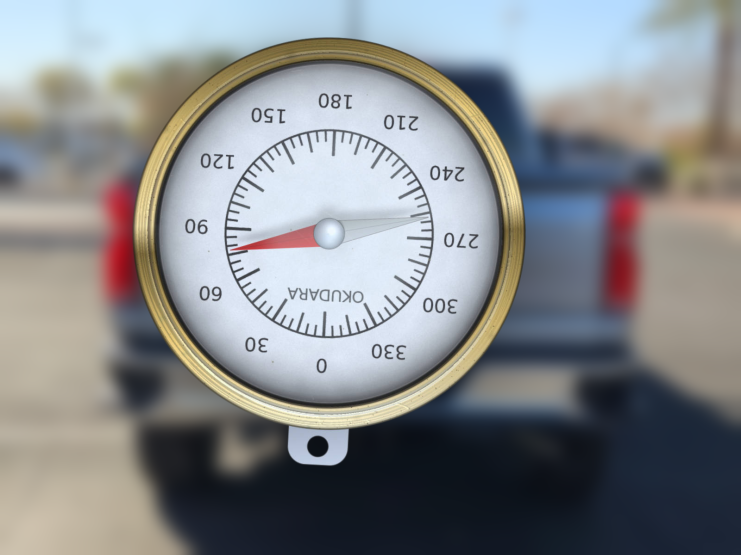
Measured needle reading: 77.5 °
